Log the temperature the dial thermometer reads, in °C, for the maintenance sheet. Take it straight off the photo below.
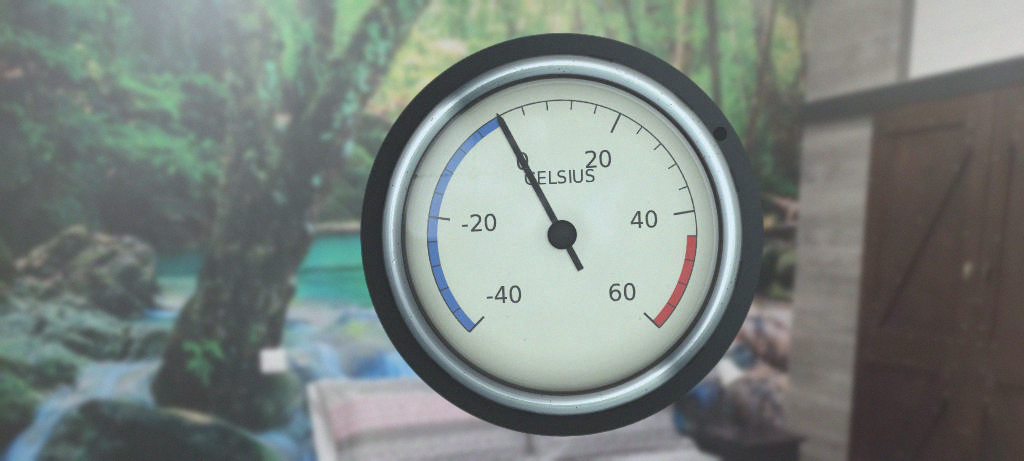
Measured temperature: 0 °C
